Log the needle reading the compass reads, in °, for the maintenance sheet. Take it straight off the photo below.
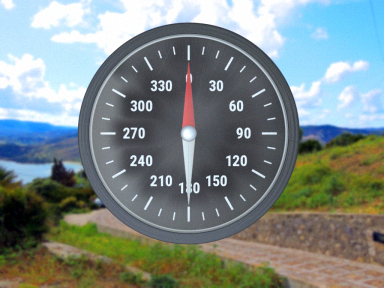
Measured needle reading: 0 °
